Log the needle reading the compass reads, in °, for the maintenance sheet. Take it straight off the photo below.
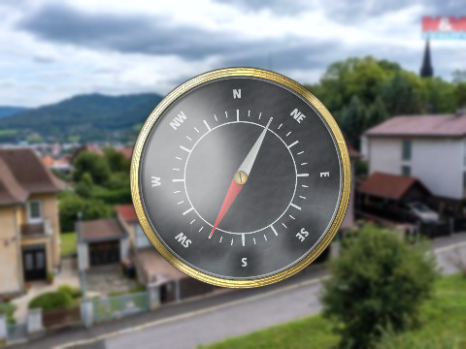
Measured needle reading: 210 °
